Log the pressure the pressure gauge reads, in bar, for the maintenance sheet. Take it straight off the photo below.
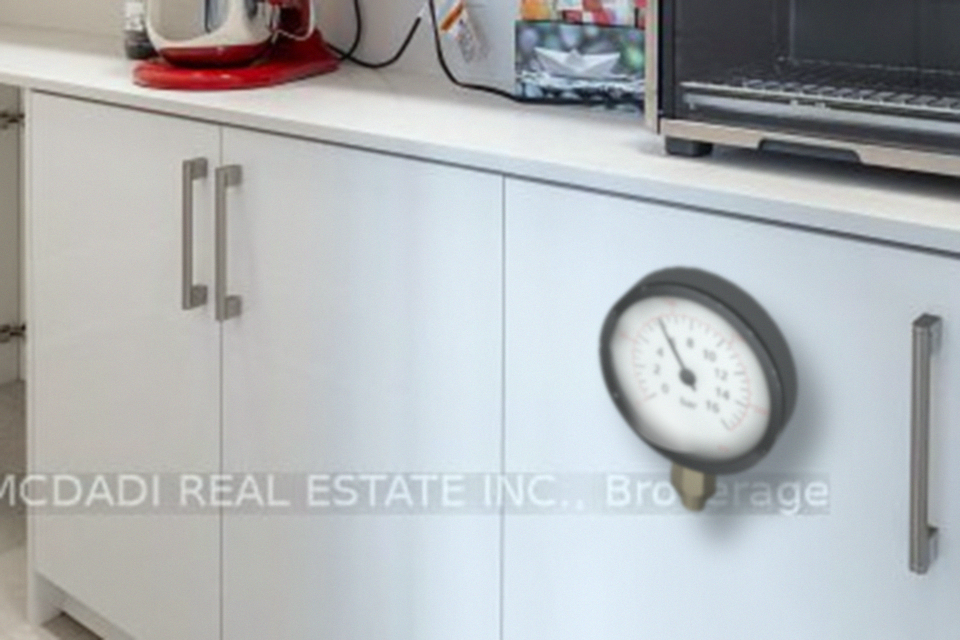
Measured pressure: 6 bar
